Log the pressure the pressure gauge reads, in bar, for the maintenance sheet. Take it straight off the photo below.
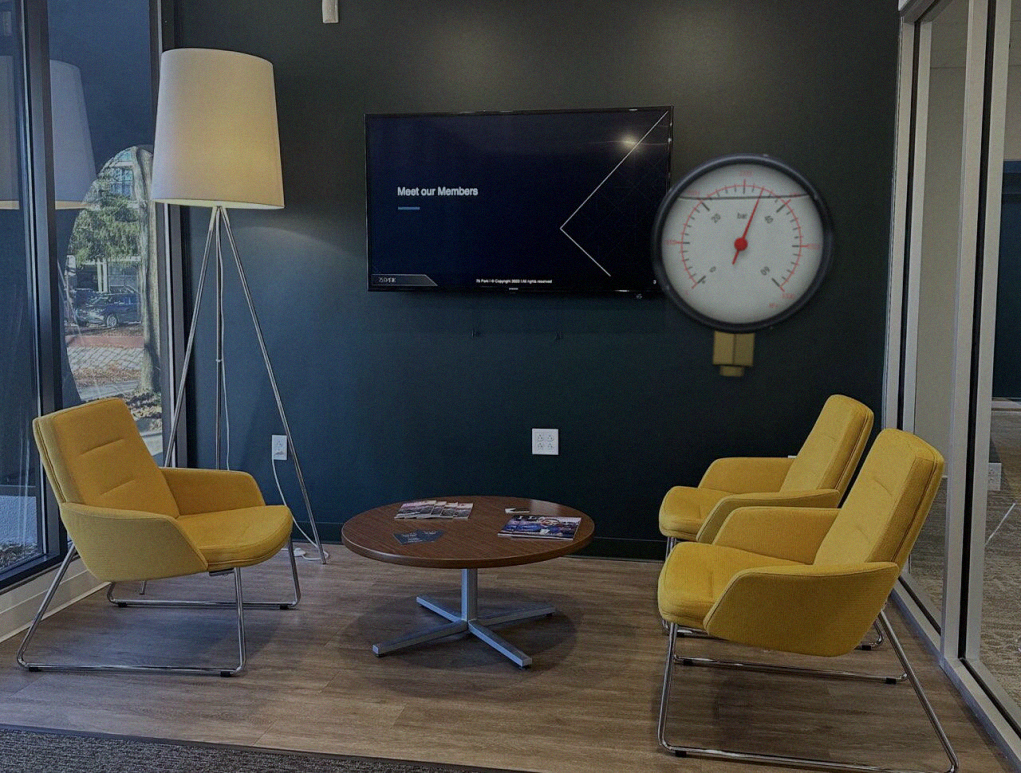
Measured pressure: 34 bar
